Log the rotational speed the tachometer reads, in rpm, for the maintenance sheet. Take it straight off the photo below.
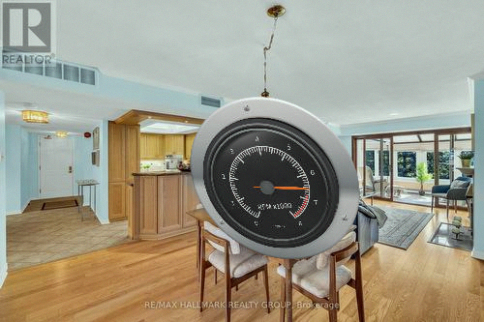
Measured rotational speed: 6500 rpm
